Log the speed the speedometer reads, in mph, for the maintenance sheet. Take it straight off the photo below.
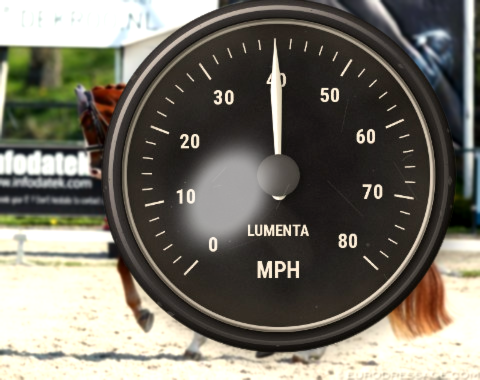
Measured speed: 40 mph
